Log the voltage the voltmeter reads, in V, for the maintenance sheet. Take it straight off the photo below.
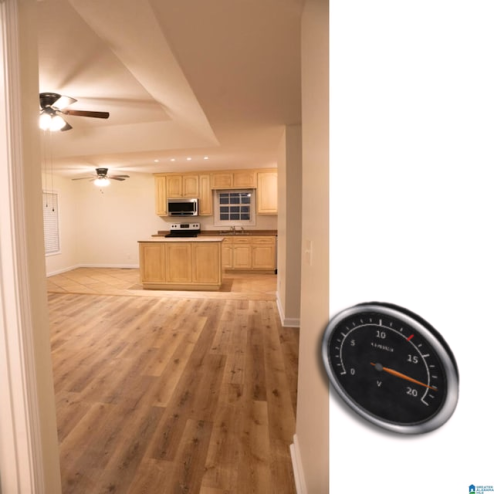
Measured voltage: 18 V
